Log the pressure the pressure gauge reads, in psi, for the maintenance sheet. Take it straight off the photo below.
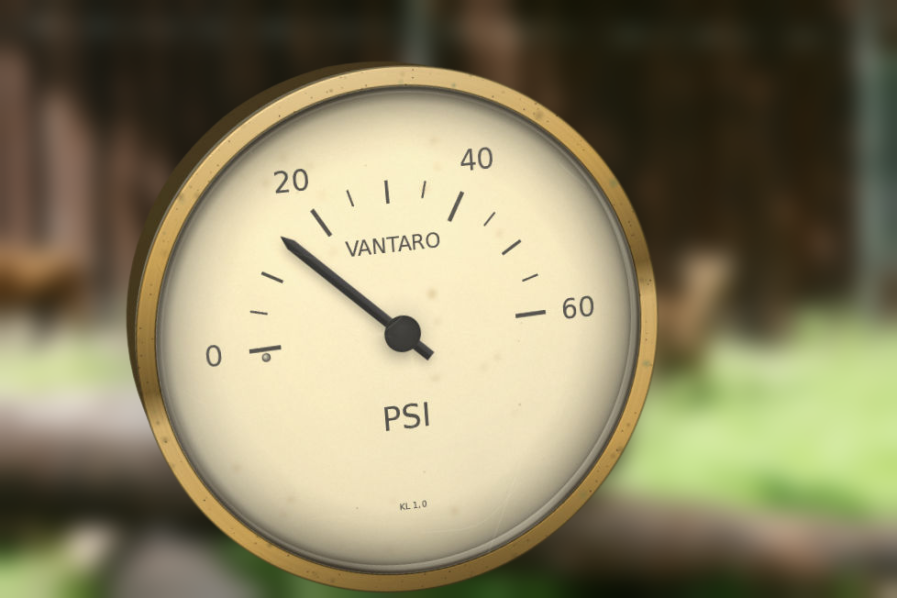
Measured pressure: 15 psi
